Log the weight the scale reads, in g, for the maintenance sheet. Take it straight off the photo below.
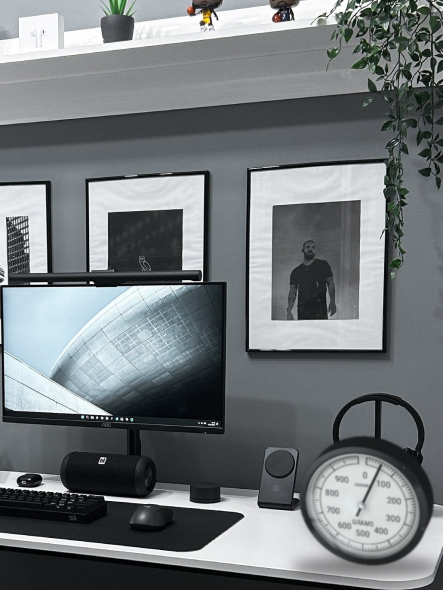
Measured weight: 50 g
